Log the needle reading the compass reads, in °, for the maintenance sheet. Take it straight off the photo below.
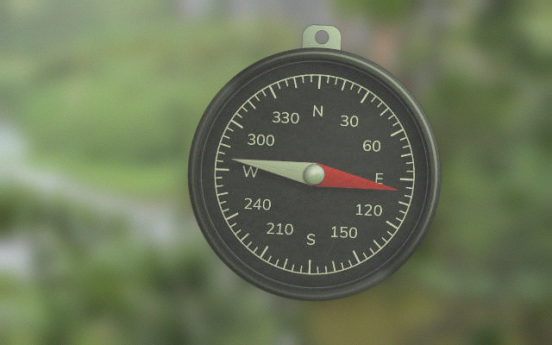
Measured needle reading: 97.5 °
